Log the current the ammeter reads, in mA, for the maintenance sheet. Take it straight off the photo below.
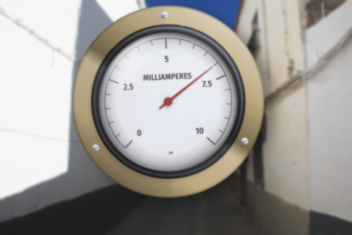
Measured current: 7 mA
